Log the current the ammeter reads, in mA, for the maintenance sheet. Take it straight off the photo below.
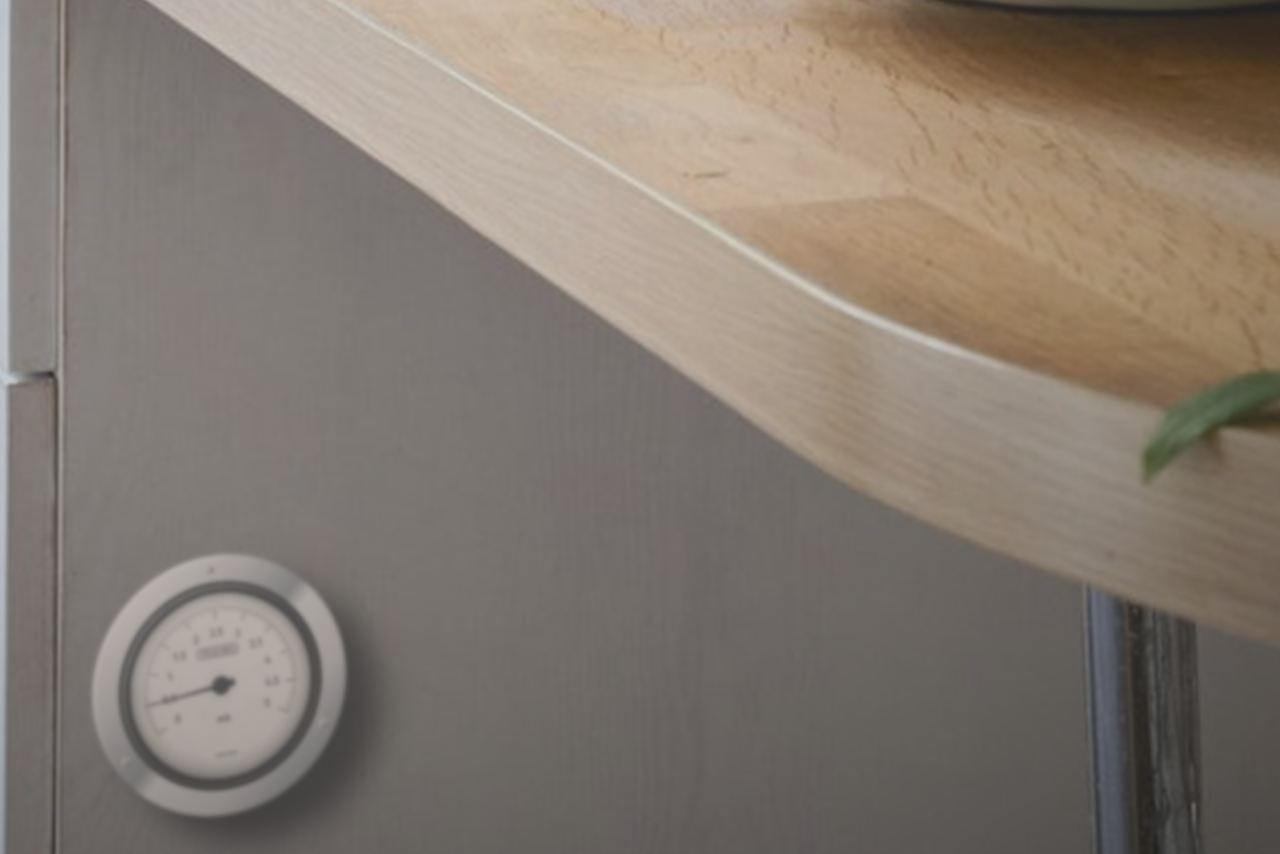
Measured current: 0.5 mA
